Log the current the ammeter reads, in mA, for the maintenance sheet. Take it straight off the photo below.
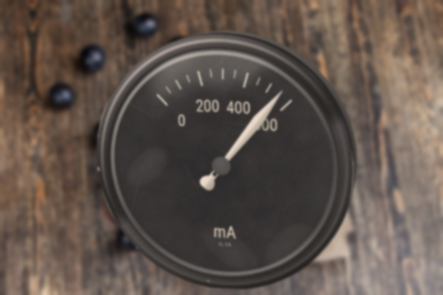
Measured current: 550 mA
